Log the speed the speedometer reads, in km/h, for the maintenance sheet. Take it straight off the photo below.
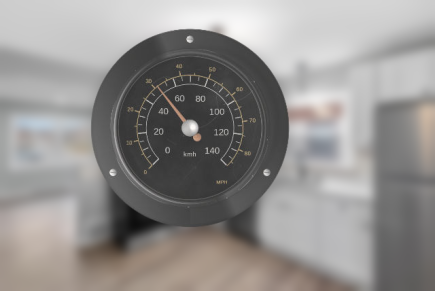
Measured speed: 50 km/h
